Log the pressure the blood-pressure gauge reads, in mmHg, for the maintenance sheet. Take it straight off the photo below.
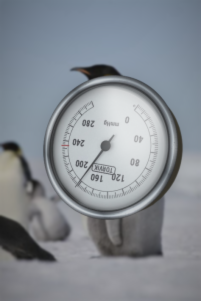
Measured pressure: 180 mmHg
